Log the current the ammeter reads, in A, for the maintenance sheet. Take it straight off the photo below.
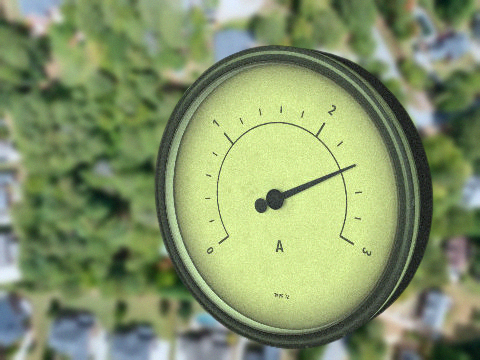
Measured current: 2.4 A
